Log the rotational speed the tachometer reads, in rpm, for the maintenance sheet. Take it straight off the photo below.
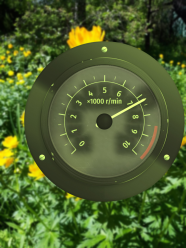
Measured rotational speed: 7250 rpm
